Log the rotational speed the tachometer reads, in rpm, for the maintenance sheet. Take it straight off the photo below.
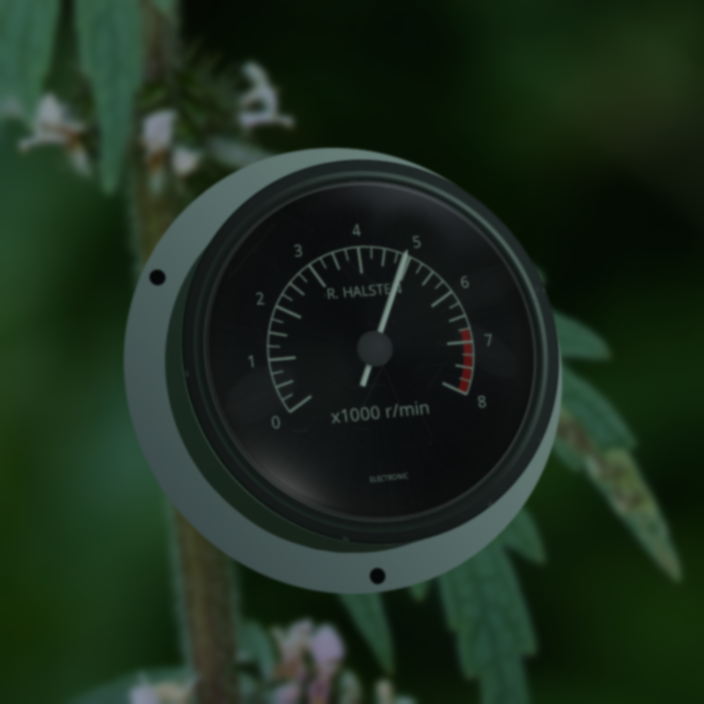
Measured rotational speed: 4875 rpm
